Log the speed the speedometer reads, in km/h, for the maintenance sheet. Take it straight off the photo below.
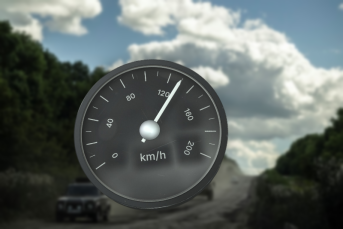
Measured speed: 130 km/h
